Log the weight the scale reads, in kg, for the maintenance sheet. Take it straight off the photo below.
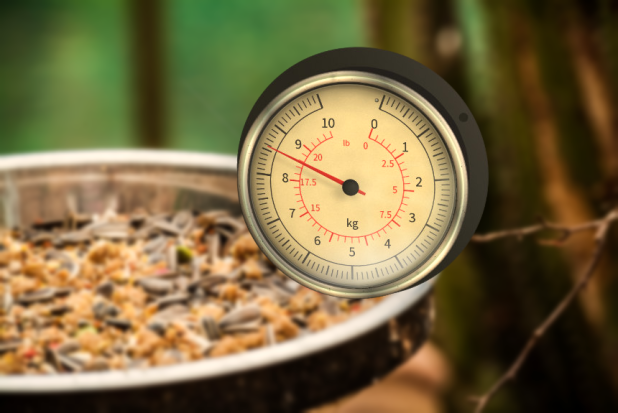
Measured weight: 8.6 kg
